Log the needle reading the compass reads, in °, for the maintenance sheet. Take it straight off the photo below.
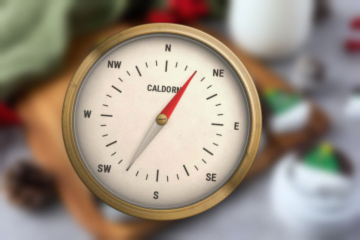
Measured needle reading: 30 °
